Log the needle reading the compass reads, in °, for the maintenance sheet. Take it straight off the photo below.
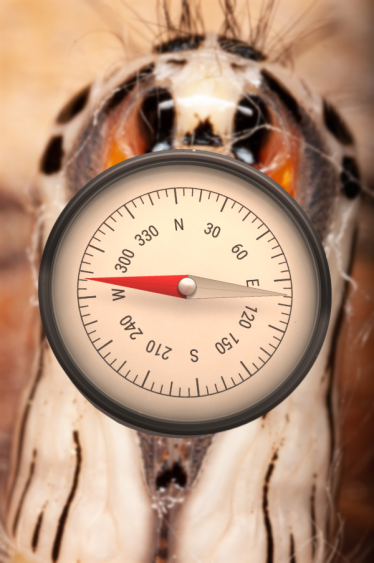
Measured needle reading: 280 °
